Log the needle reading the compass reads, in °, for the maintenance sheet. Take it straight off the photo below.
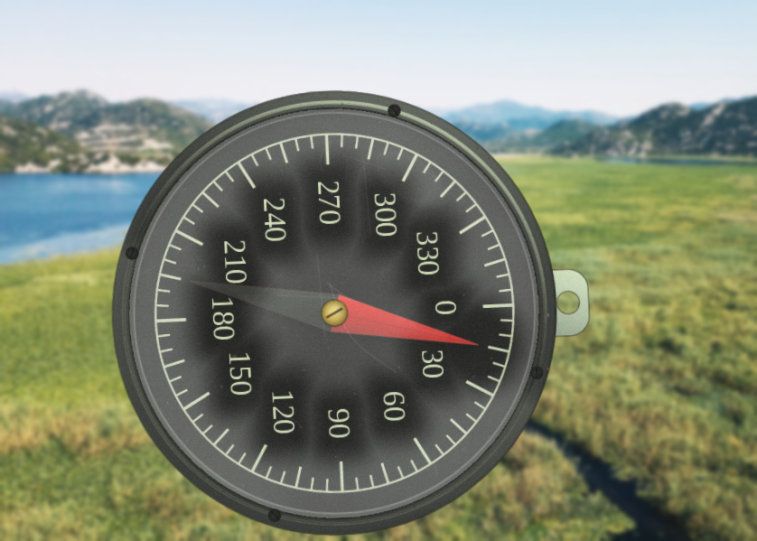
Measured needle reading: 15 °
